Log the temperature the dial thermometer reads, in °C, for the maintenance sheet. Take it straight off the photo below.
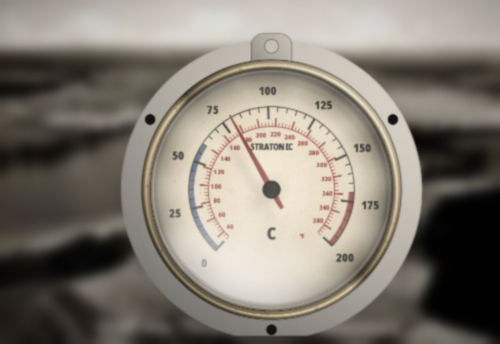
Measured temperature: 80 °C
